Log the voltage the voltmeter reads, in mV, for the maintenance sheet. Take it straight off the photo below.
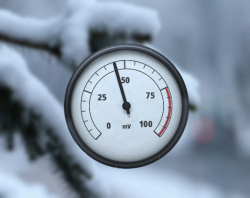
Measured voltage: 45 mV
